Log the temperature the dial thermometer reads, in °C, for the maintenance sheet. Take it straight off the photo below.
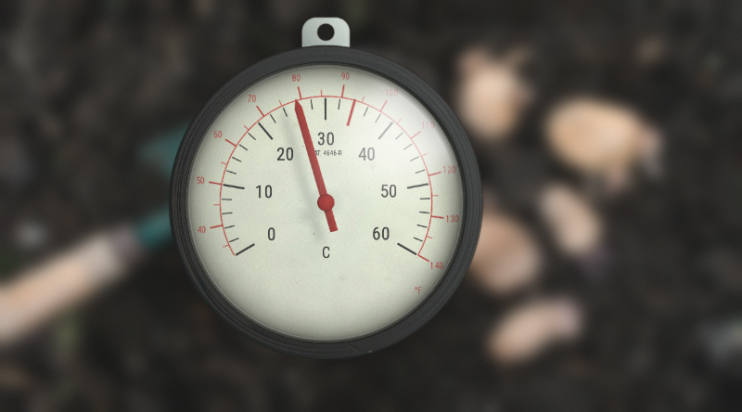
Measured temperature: 26 °C
